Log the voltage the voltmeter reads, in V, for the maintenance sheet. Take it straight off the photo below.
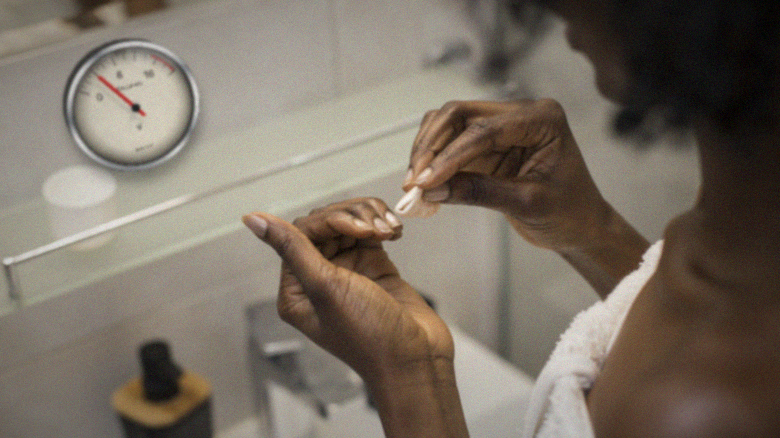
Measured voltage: 4 V
